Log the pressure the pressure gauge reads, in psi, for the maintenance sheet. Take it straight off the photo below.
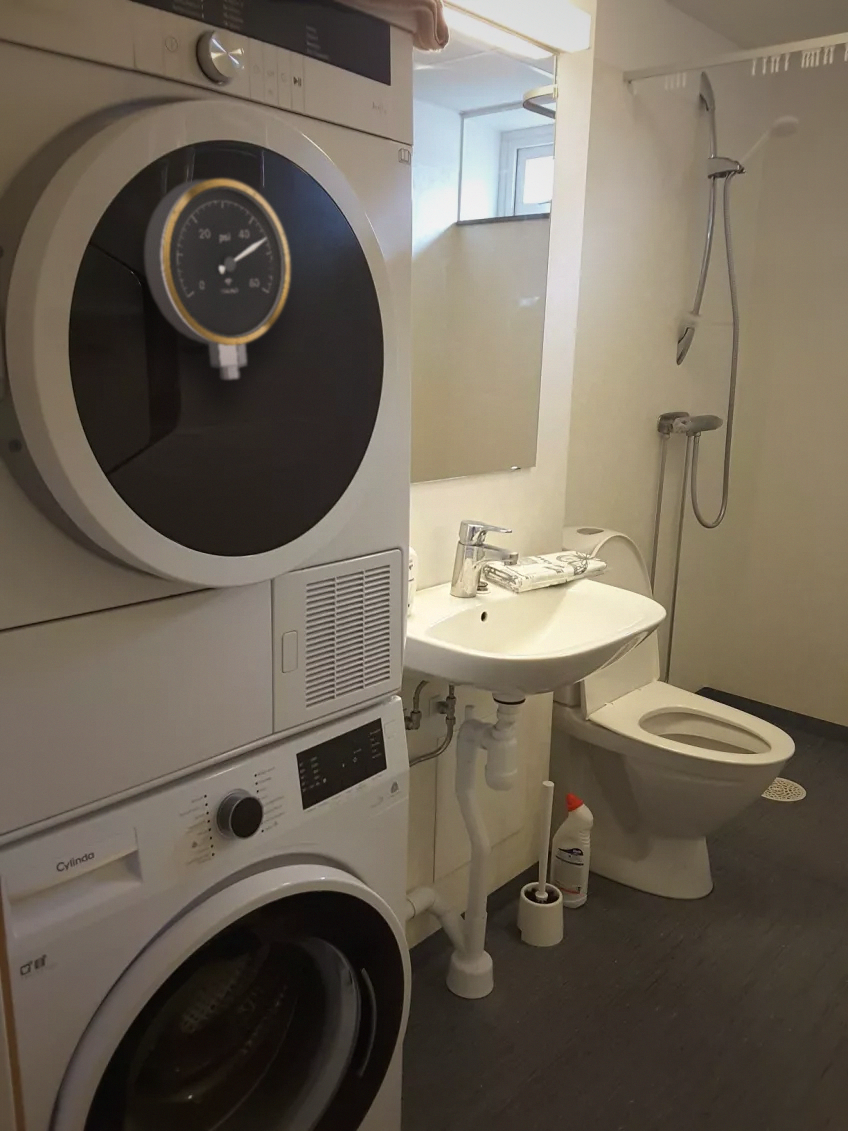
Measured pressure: 46 psi
